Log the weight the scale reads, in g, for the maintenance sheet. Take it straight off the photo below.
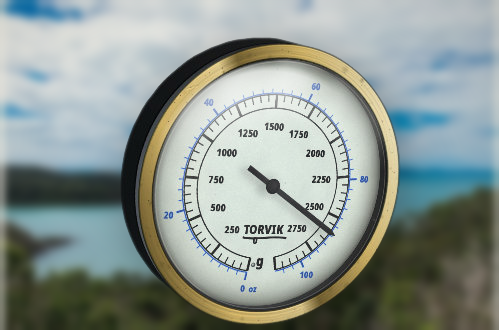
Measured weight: 2600 g
